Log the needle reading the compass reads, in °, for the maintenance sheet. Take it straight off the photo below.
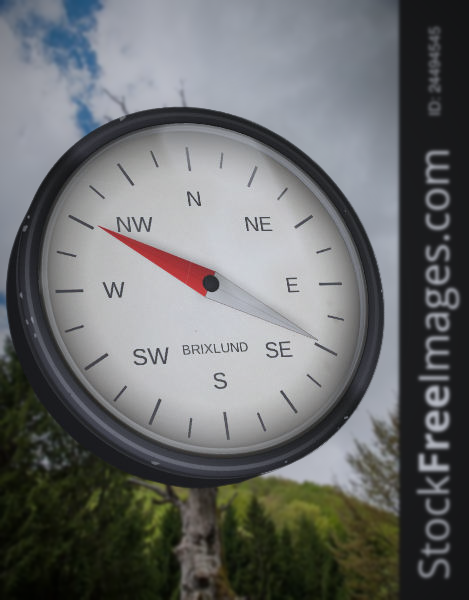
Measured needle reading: 300 °
